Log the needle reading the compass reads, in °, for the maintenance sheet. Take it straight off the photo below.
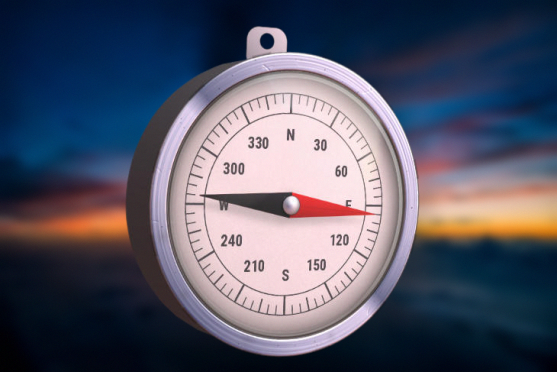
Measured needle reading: 95 °
